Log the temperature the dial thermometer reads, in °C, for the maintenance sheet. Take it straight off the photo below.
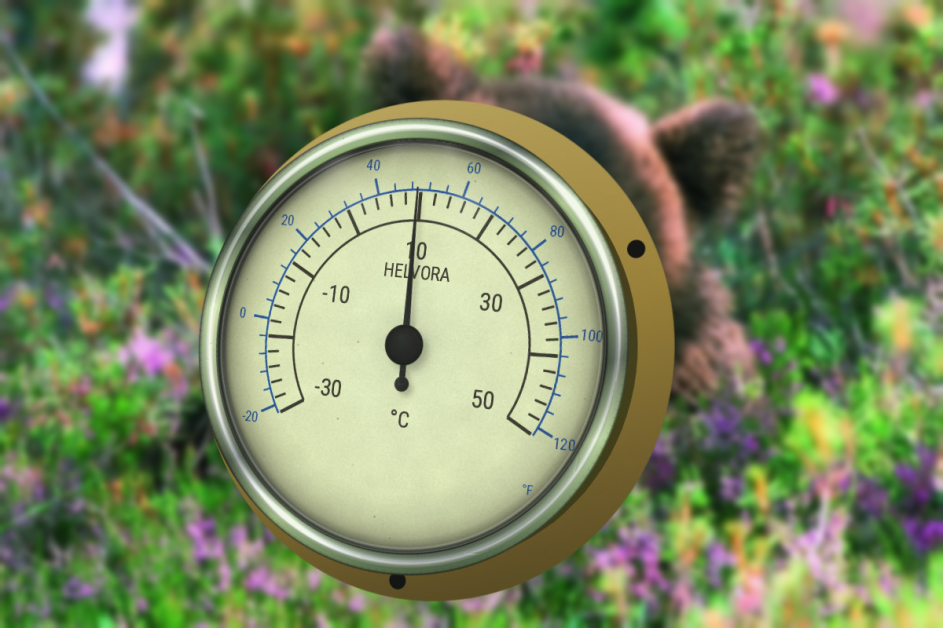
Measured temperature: 10 °C
